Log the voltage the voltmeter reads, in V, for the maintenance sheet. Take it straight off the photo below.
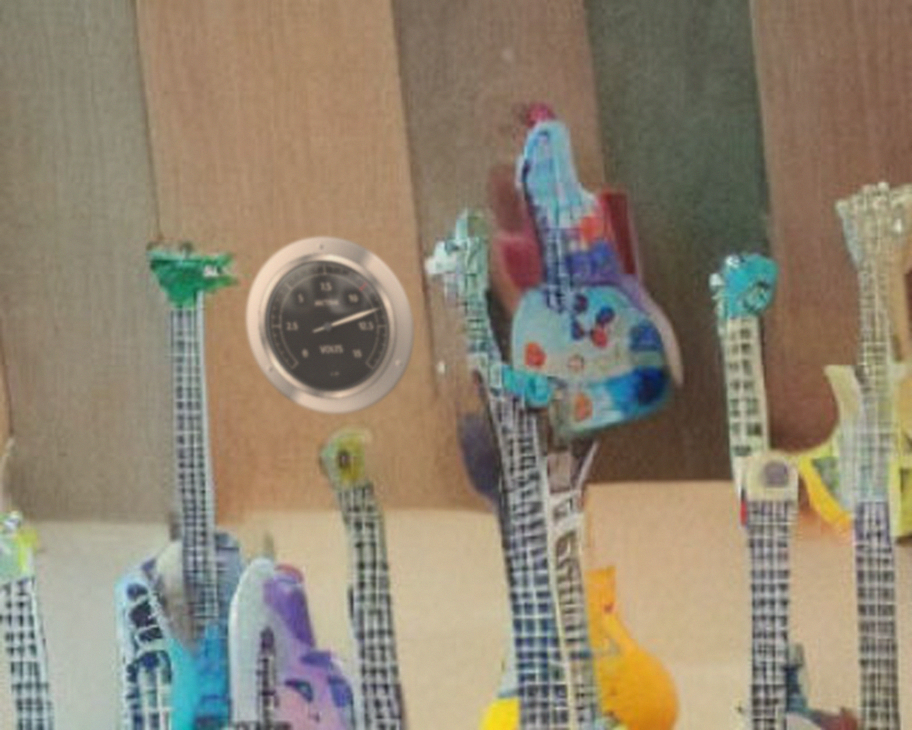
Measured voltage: 11.5 V
